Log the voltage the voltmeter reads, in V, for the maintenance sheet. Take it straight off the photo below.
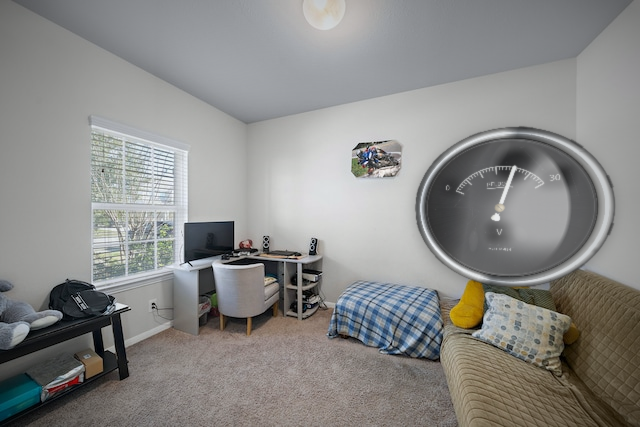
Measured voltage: 20 V
